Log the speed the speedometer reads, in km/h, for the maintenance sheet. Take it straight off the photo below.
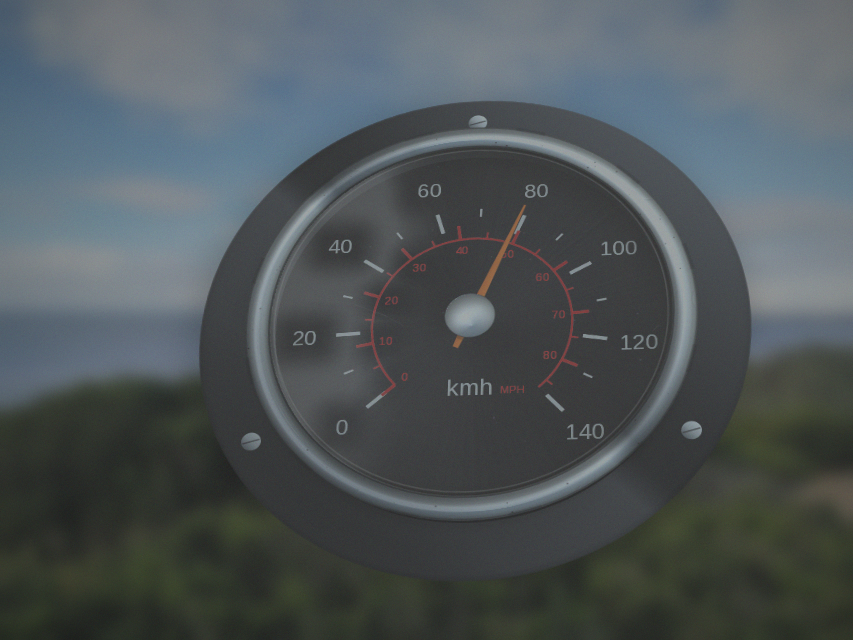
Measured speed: 80 km/h
